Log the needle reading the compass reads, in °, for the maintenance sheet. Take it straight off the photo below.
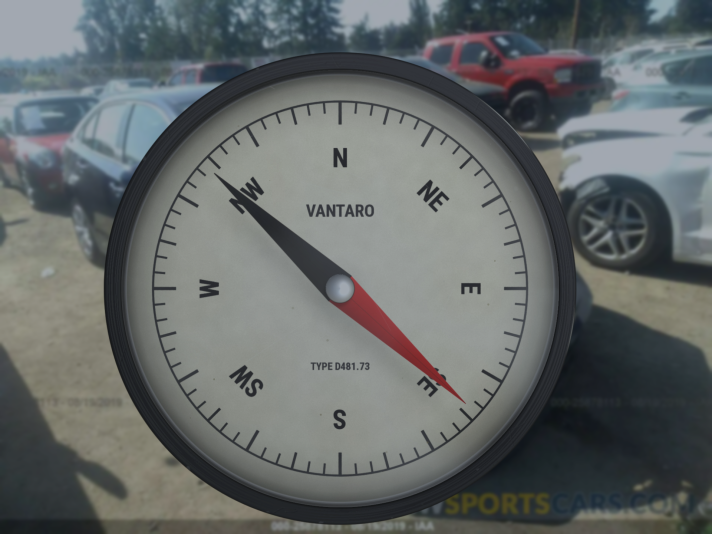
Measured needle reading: 132.5 °
